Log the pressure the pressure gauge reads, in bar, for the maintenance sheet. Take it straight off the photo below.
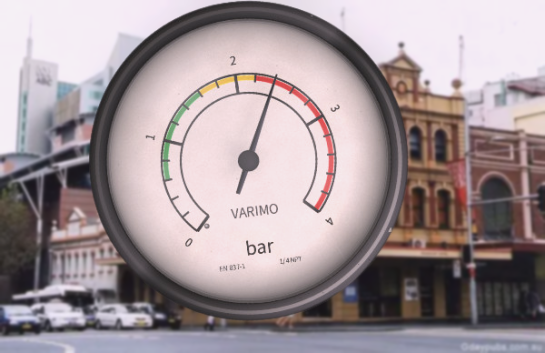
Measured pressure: 2.4 bar
